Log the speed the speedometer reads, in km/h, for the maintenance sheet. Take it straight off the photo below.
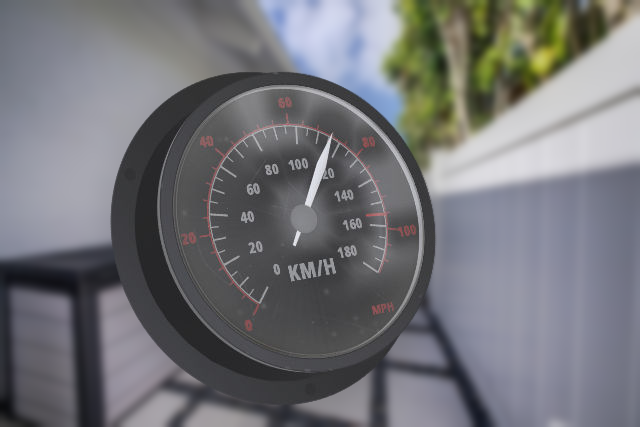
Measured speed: 115 km/h
